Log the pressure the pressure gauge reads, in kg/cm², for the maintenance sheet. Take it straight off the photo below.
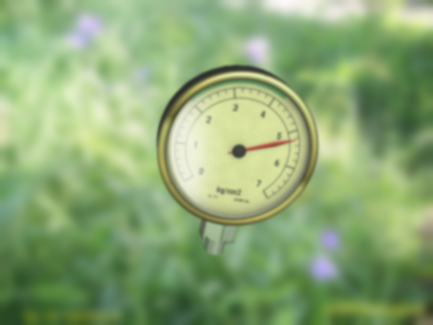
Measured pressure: 5.2 kg/cm²
